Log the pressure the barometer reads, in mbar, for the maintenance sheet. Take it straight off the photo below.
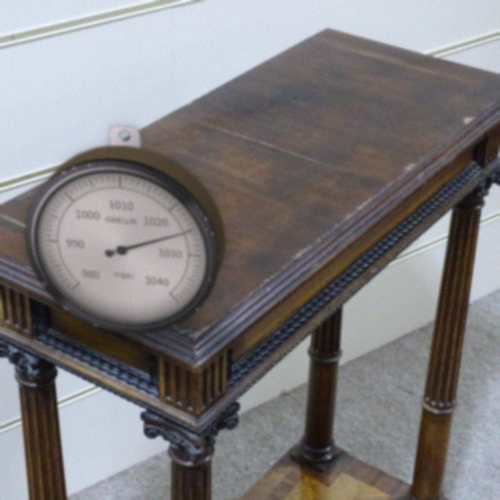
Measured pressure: 1025 mbar
